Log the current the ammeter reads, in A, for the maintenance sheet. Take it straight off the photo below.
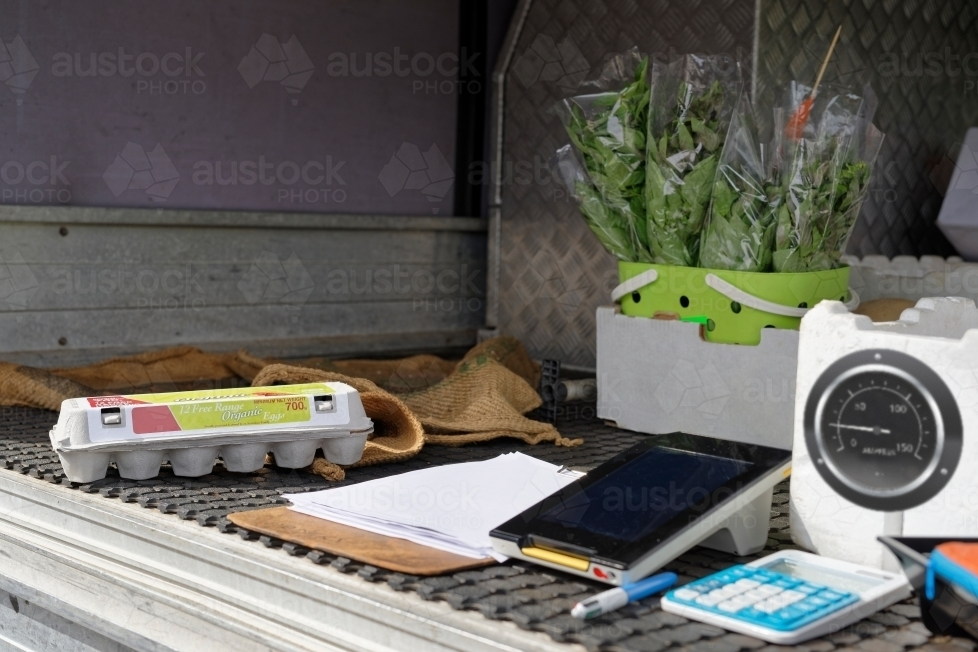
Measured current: 20 A
